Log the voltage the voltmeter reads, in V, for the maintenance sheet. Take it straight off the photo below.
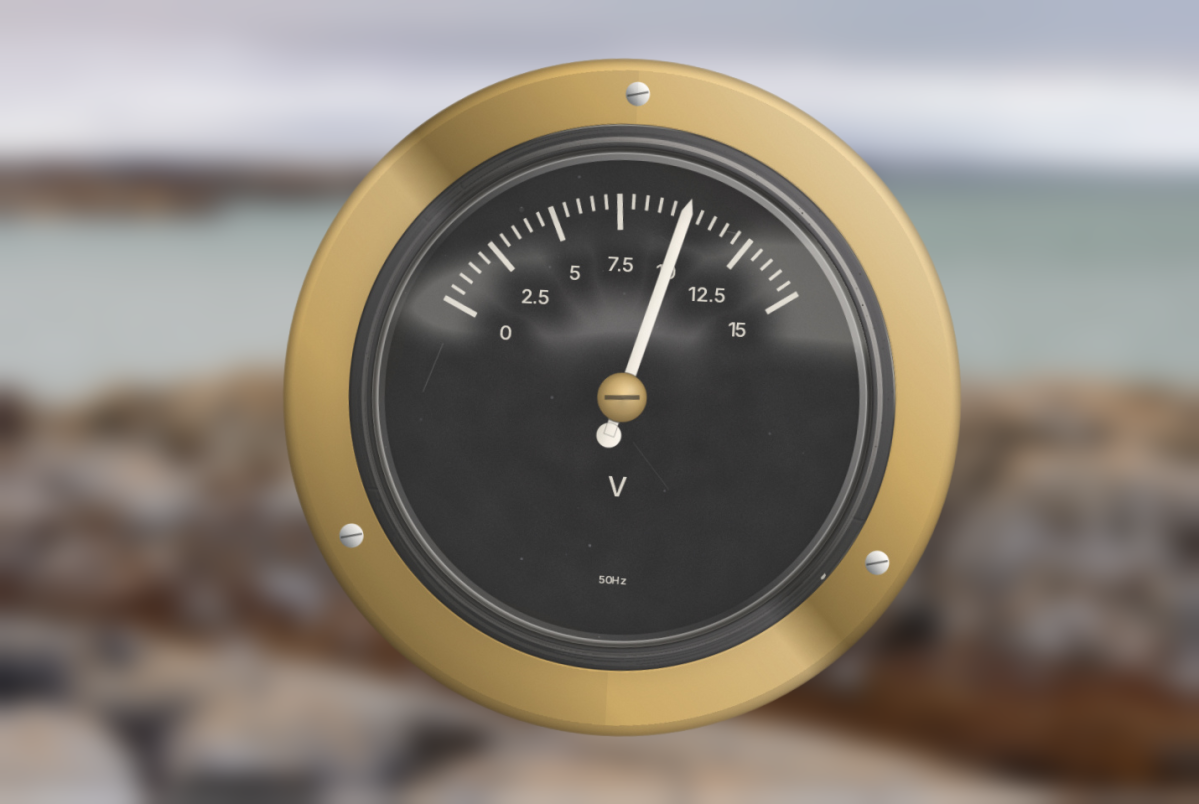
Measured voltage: 10 V
